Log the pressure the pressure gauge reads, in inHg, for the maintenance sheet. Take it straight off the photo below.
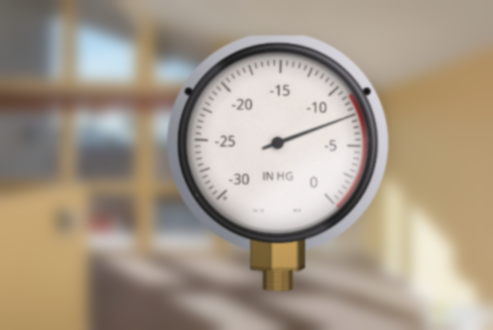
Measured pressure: -7.5 inHg
